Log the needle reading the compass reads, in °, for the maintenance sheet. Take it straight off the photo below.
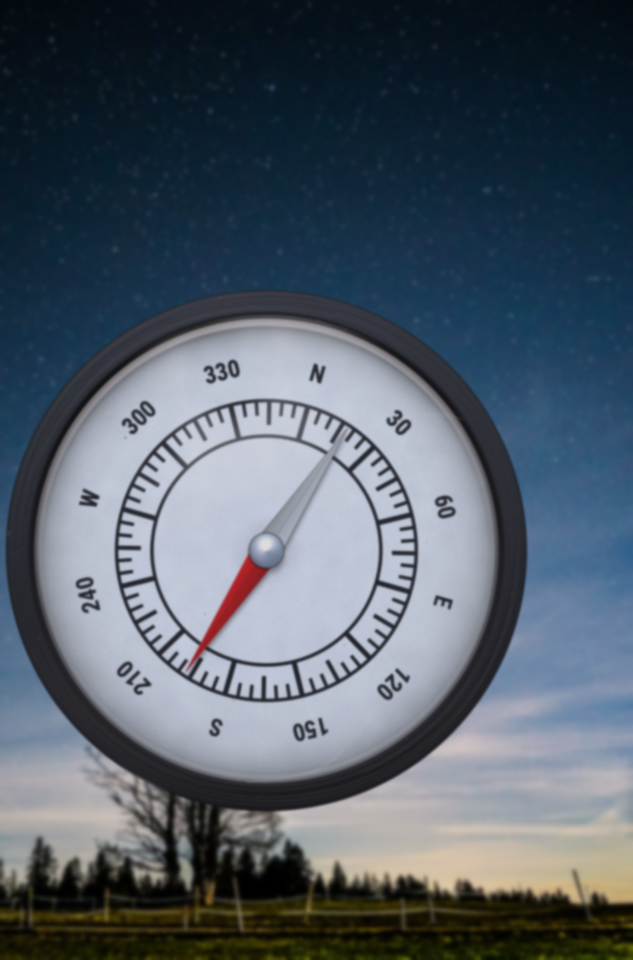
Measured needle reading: 197.5 °
